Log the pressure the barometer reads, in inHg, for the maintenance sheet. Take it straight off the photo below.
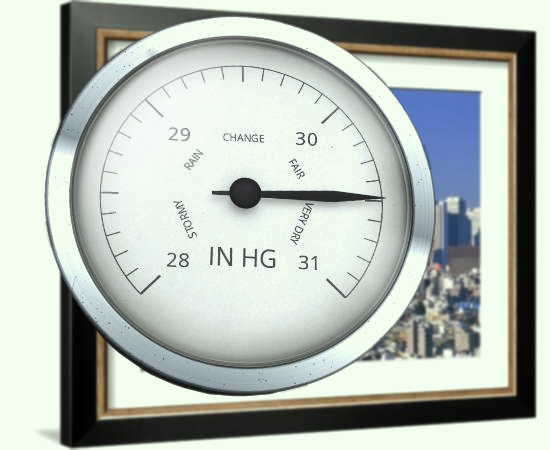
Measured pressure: 30.5 inHg
